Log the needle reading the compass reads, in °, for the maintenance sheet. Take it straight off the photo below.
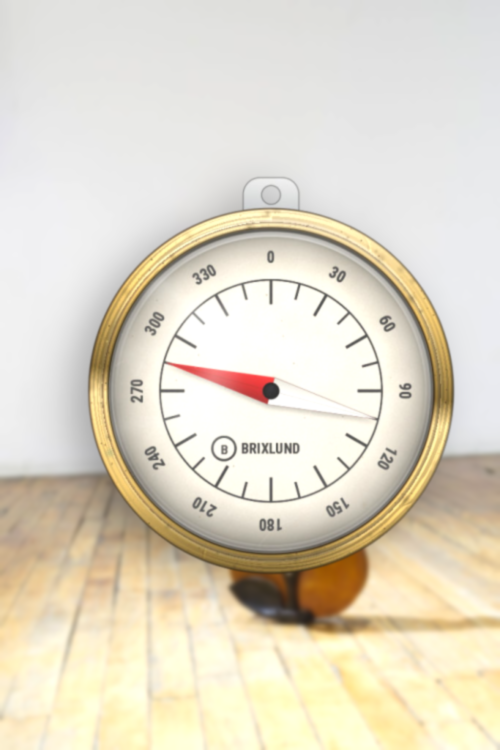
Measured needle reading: 285 °
